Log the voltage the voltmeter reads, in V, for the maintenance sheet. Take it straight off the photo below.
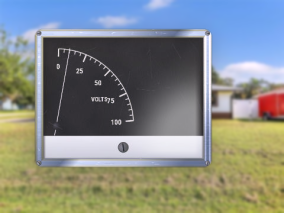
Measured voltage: 10 V
